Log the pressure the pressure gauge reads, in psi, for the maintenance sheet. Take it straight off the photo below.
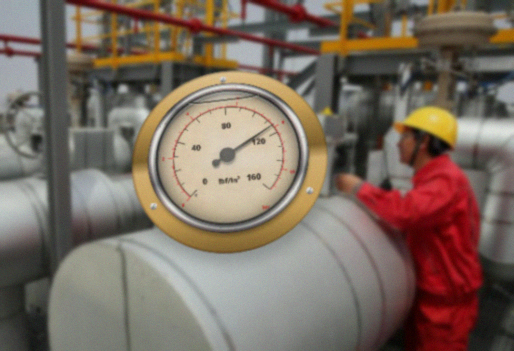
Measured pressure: 115 psi
